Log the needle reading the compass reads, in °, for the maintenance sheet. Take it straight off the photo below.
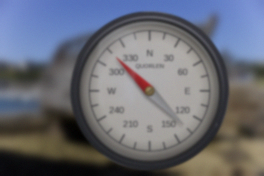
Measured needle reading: 315 °
